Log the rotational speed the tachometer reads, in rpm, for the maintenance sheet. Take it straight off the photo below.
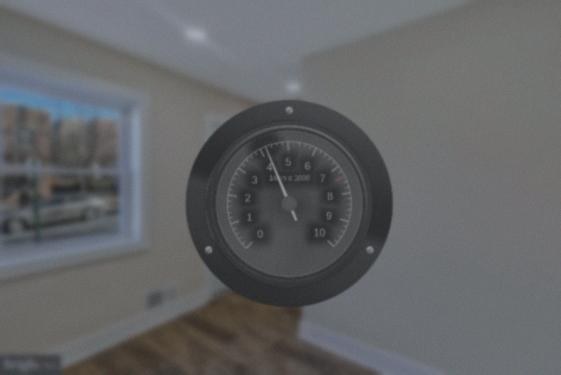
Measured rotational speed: 4200 rpm
